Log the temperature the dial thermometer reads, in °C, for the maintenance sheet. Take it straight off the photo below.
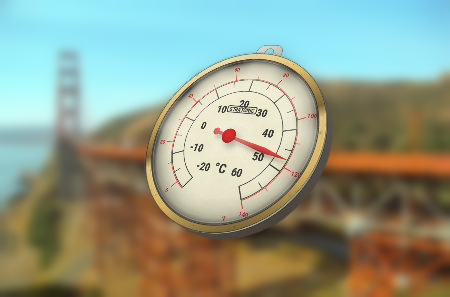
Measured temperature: 47.5 °C
